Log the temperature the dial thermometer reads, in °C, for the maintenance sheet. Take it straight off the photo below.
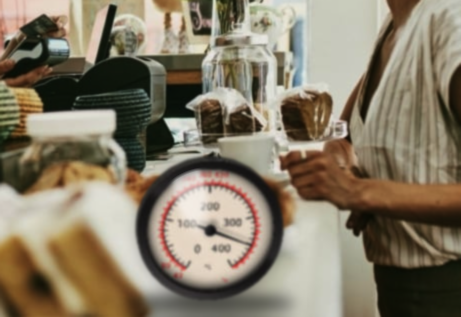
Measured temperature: 350 °C
